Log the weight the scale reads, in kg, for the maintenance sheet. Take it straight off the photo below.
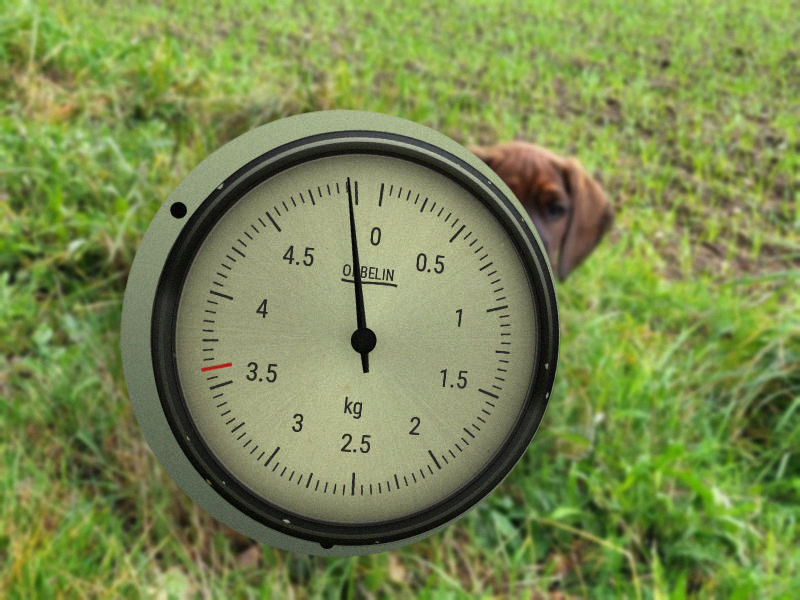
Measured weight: 4.95 kg
